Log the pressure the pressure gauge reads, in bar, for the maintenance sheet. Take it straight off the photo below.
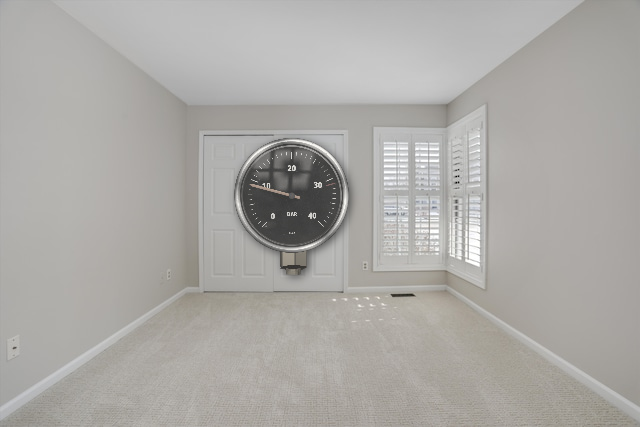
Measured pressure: 9 bar
